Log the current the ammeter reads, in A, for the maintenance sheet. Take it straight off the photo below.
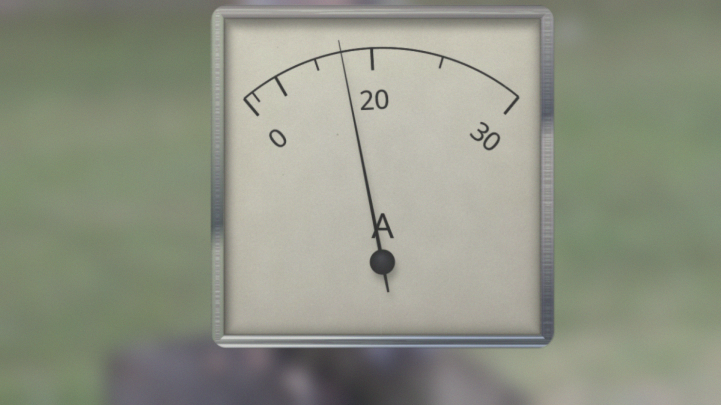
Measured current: 17.5 A
